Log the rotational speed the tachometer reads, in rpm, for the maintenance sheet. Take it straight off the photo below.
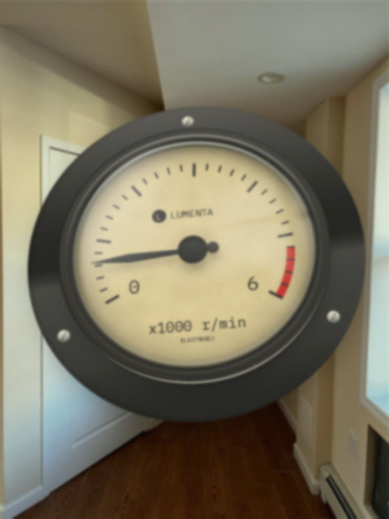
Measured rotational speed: 600 rpm
